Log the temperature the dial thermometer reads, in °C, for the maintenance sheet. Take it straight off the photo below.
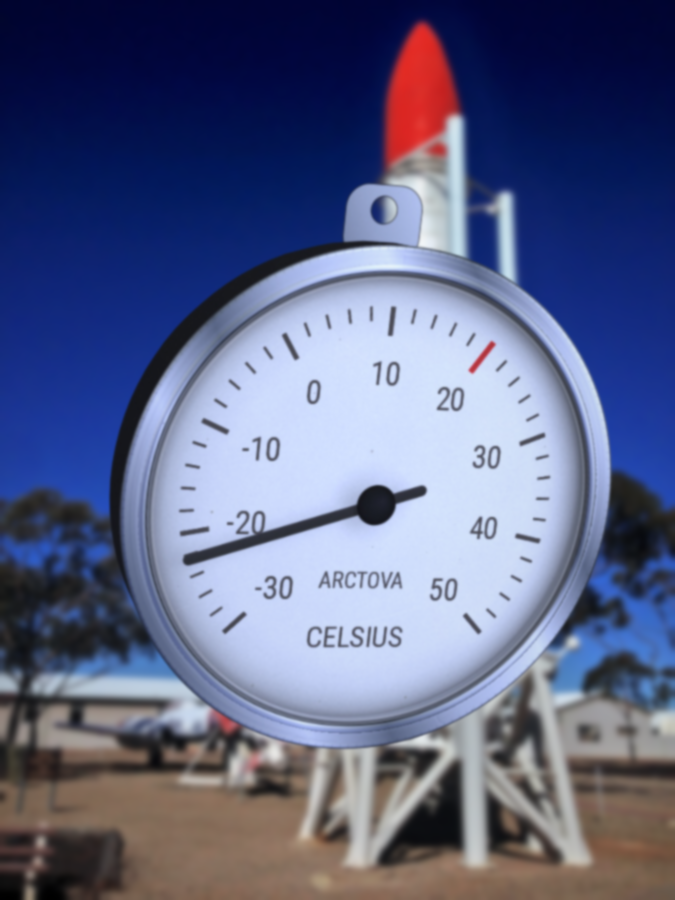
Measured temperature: -22 °C
